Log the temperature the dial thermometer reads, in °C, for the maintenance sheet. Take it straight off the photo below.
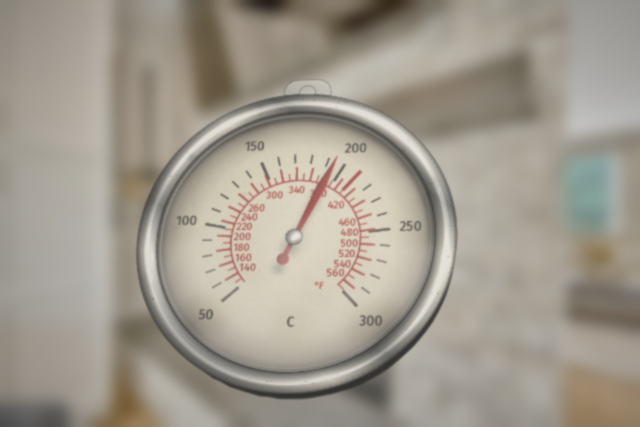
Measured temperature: 195 °C
